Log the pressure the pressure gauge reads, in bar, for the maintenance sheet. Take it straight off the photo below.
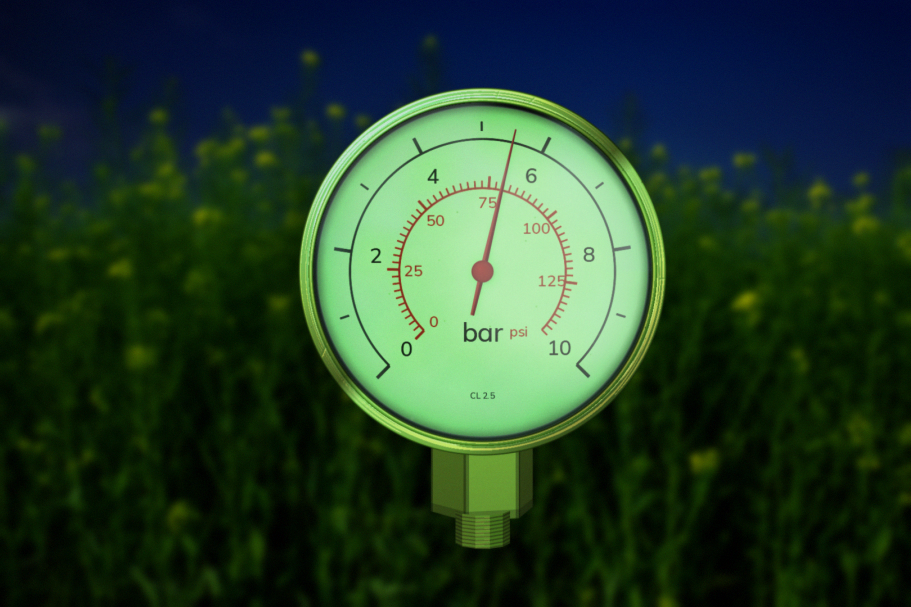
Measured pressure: 5.5 bar
